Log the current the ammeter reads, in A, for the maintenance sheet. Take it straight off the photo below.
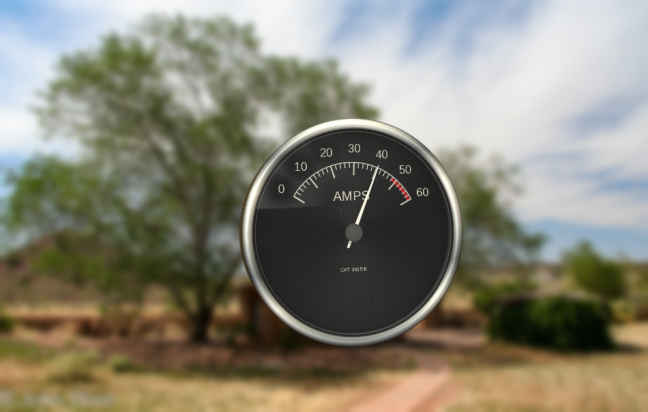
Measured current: 40 A
